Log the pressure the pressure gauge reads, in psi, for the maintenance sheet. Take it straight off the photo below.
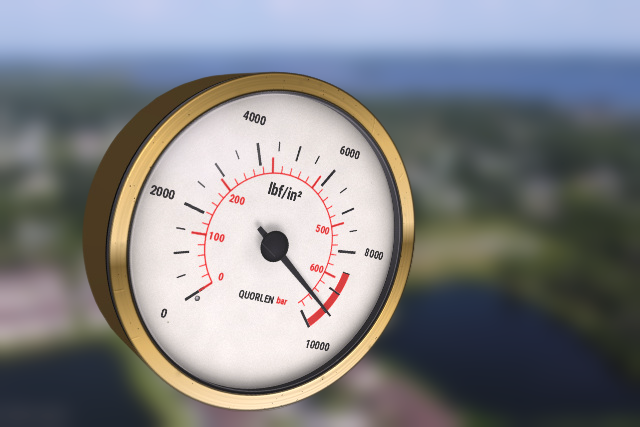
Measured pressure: 9500 psi
